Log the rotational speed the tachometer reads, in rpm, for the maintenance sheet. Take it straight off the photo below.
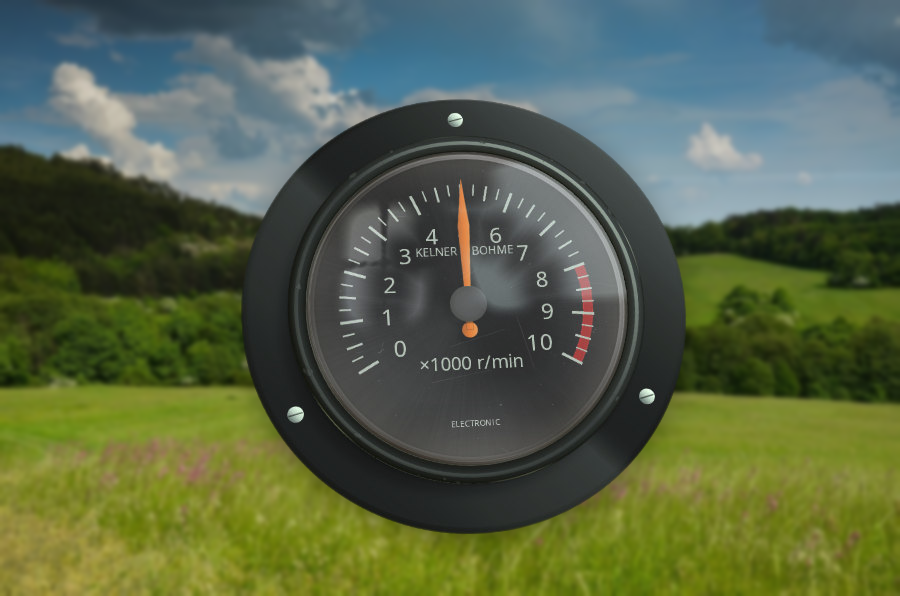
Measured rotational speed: 5000 rpm
